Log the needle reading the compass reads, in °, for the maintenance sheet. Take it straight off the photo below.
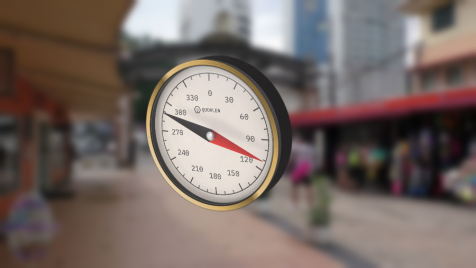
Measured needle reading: 110 °
